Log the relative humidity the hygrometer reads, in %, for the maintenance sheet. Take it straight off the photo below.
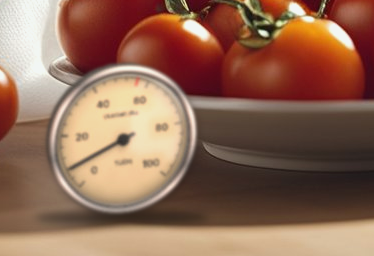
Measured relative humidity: 8 %
